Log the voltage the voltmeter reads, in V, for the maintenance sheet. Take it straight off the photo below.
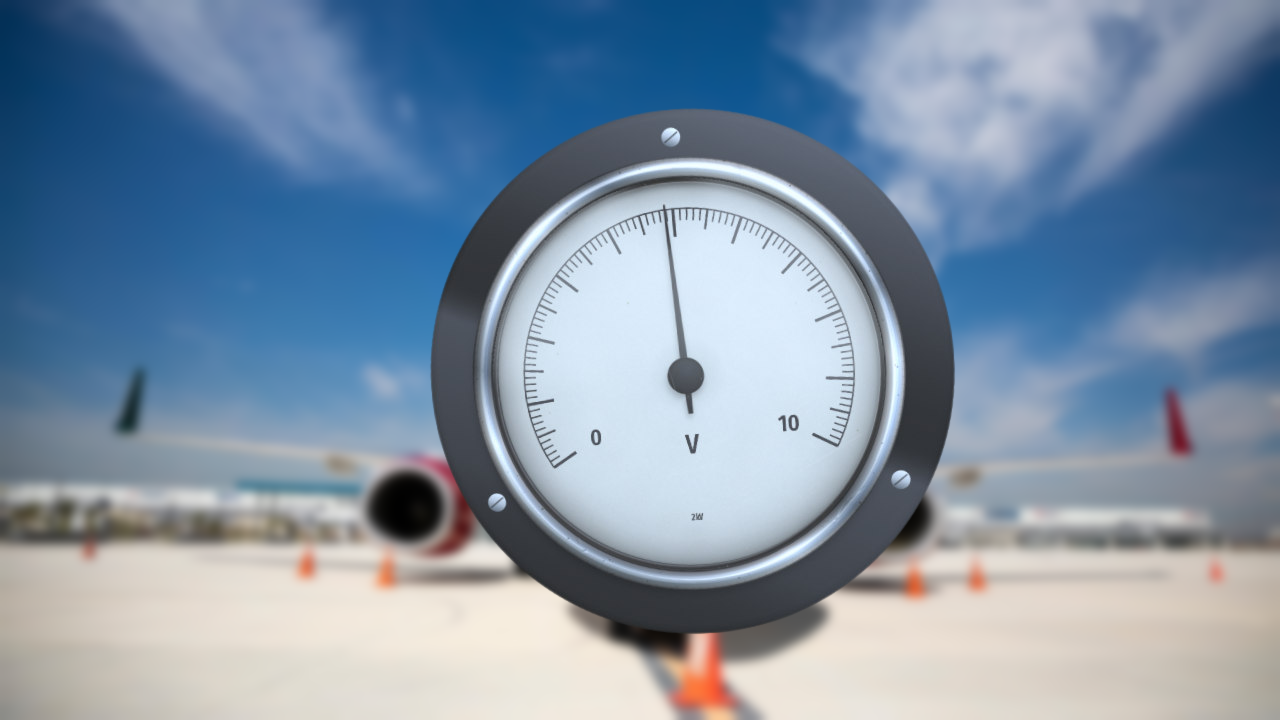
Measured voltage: 4.9 V
